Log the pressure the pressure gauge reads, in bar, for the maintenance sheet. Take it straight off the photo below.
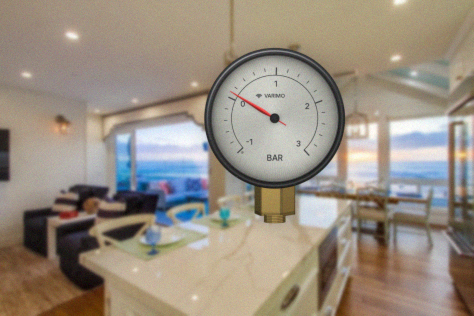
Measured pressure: 0.1 bar
